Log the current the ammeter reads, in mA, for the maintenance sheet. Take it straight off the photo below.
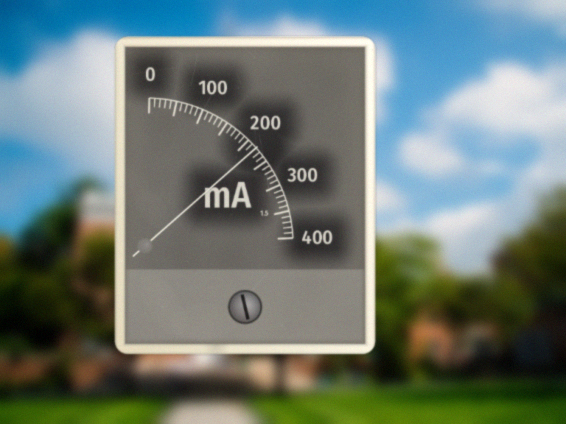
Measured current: 220 mA
